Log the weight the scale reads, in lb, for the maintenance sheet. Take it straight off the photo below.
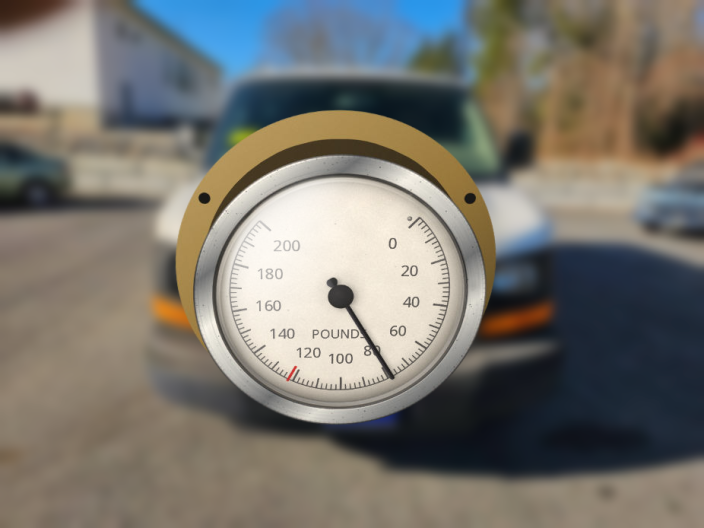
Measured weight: 78 lb
